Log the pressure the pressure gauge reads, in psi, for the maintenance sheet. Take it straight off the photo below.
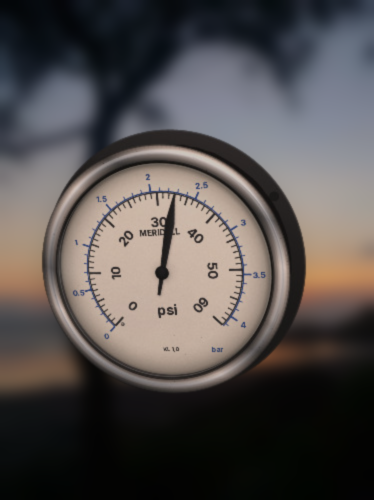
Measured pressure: 33 psi
